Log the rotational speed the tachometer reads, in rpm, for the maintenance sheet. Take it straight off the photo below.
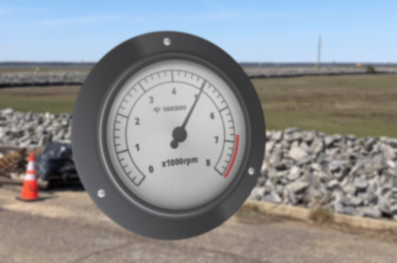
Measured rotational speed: 5000 rpm
